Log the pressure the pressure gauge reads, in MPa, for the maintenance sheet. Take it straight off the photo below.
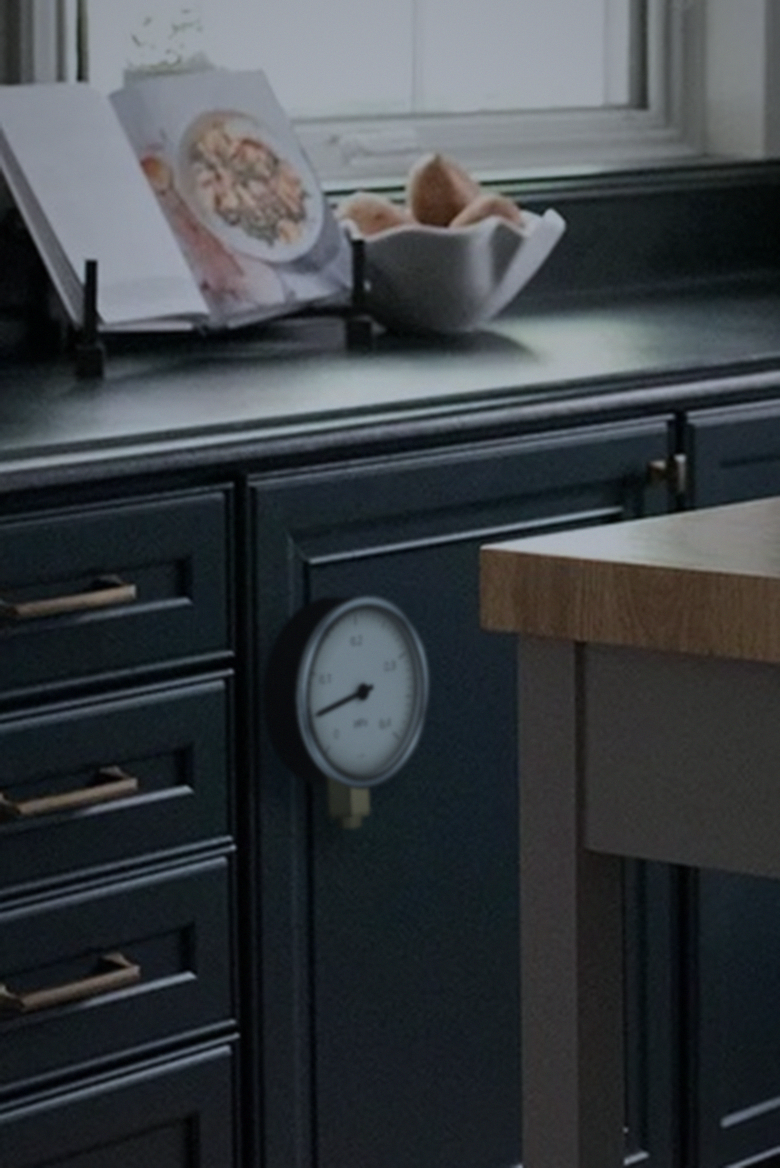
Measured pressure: 0.05 MPa
